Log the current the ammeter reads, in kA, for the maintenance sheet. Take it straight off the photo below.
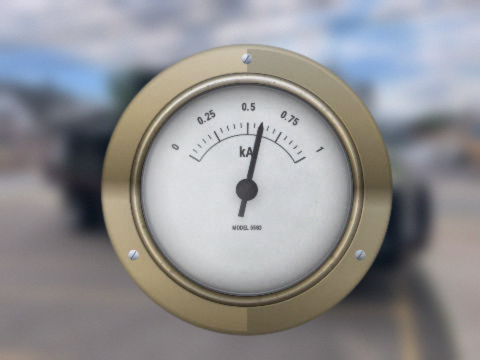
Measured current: 0.6 kA
